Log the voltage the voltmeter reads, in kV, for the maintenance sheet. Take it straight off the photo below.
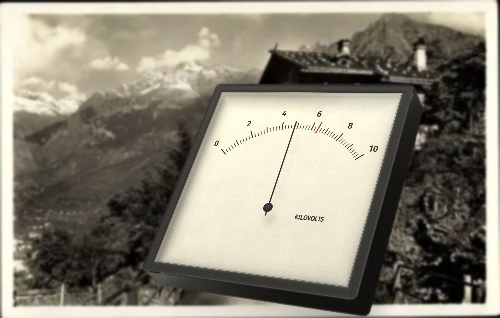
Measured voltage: 5 kV
